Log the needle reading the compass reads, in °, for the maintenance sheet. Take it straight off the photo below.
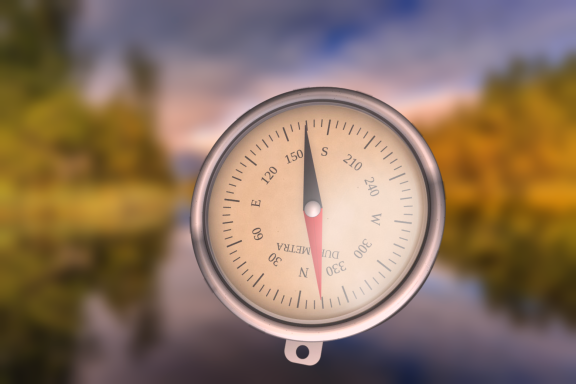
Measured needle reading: 345 °
